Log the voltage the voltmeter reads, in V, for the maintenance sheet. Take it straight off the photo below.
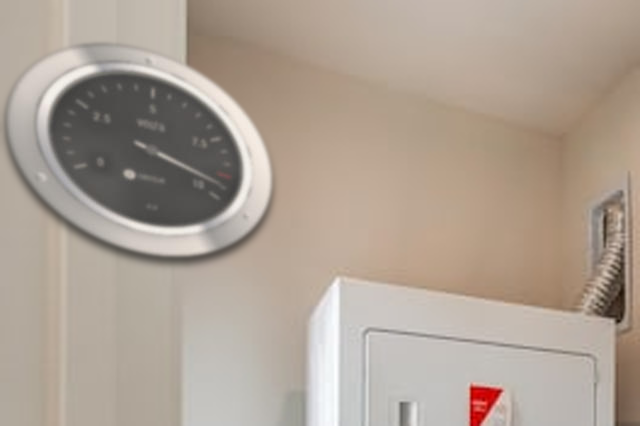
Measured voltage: 9.5 V
